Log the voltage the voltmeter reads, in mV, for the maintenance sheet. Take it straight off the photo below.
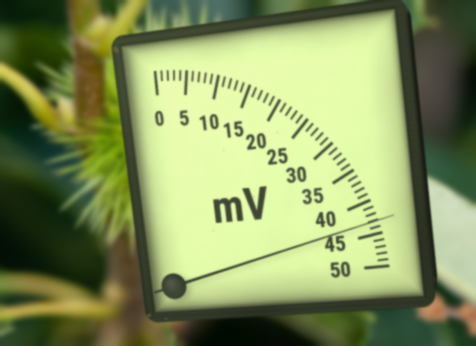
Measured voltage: 43 mV
